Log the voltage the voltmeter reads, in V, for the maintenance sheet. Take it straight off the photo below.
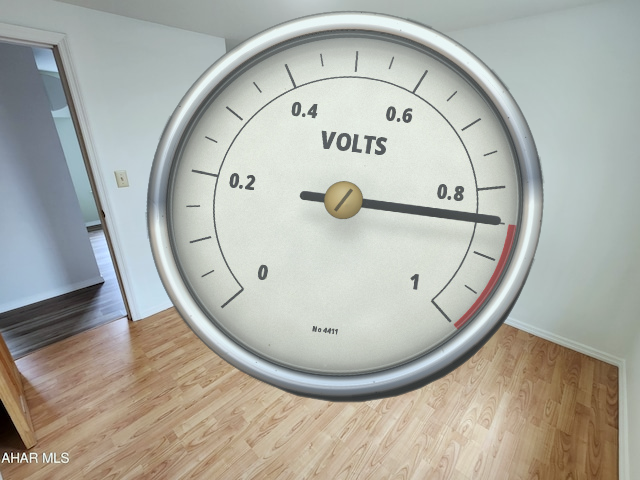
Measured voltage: 0.85 V
